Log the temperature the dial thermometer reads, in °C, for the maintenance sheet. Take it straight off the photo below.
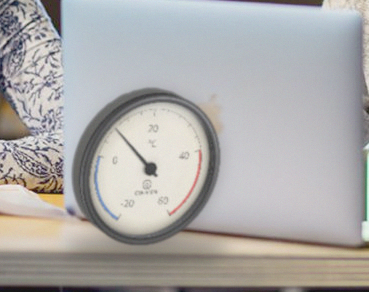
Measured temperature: 8 °C
